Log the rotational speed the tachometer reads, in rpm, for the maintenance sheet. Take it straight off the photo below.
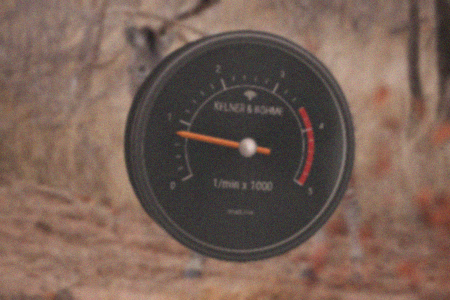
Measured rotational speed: 800 rpm
